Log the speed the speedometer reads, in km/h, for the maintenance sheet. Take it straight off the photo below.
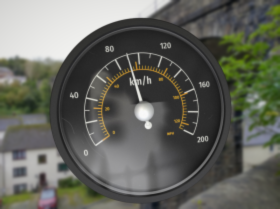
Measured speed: 90 km/h
